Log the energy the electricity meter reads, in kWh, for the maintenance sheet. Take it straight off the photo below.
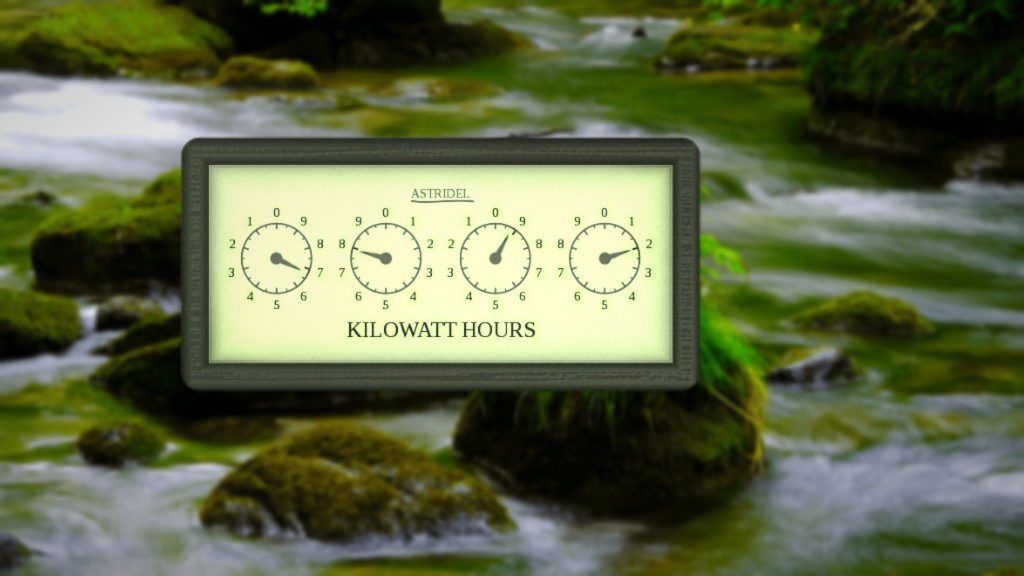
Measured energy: 6792 kWh
